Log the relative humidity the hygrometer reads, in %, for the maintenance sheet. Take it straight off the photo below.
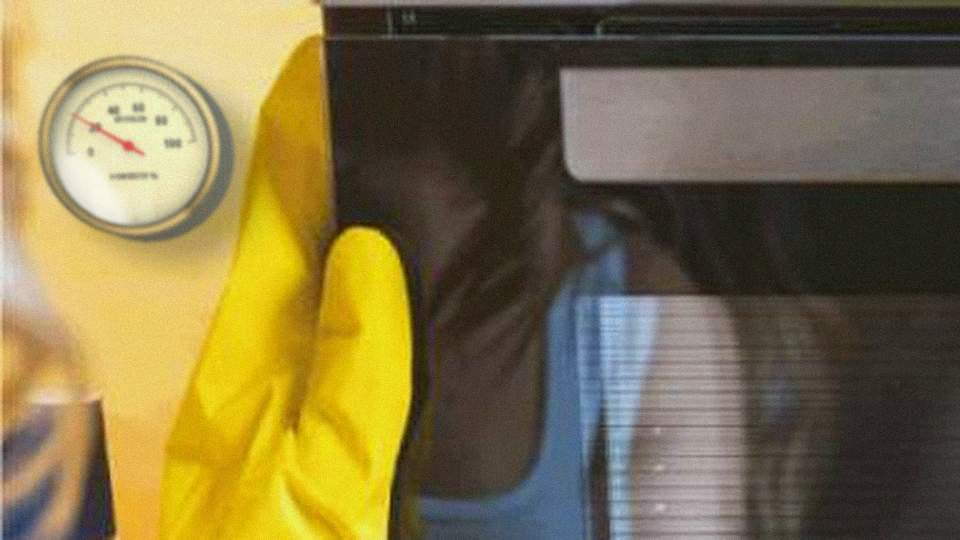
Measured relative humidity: 20 %
